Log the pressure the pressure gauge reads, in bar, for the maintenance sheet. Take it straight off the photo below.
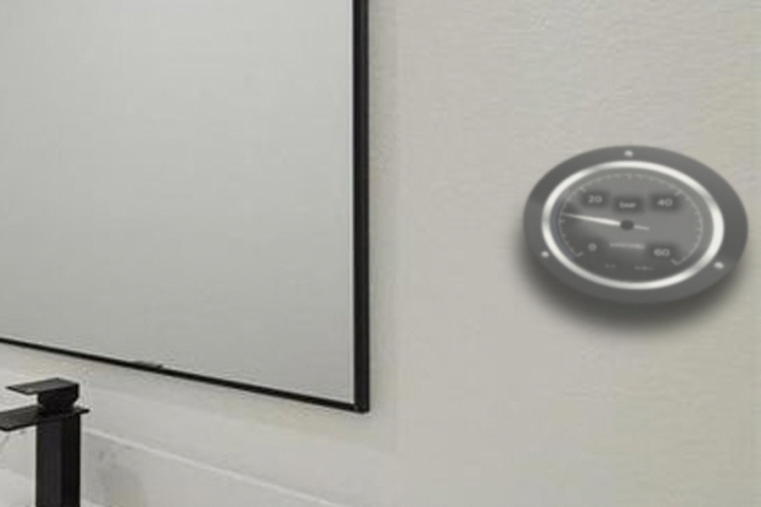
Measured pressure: 12 bar
